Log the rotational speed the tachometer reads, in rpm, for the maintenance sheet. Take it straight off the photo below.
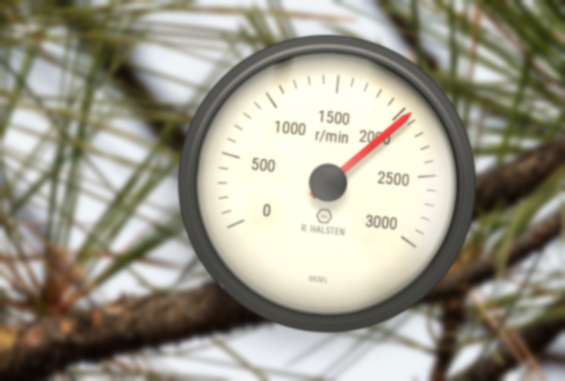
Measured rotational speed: 2050 rpm
